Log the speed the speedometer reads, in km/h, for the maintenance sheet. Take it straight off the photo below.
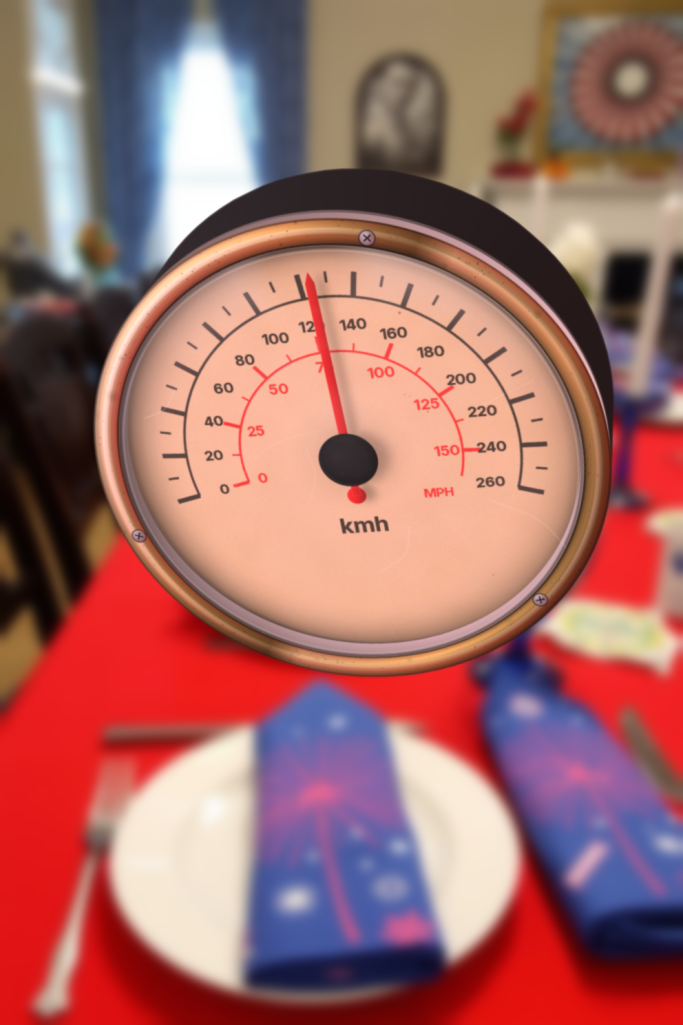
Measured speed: 125 km/h
